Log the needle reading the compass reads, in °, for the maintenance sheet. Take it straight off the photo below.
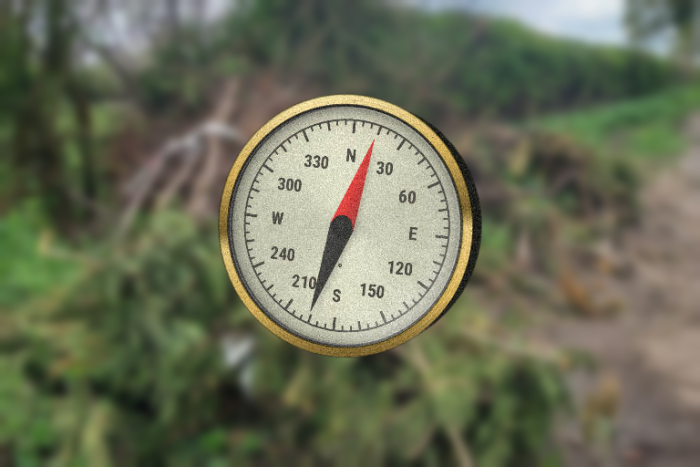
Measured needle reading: 15 °
